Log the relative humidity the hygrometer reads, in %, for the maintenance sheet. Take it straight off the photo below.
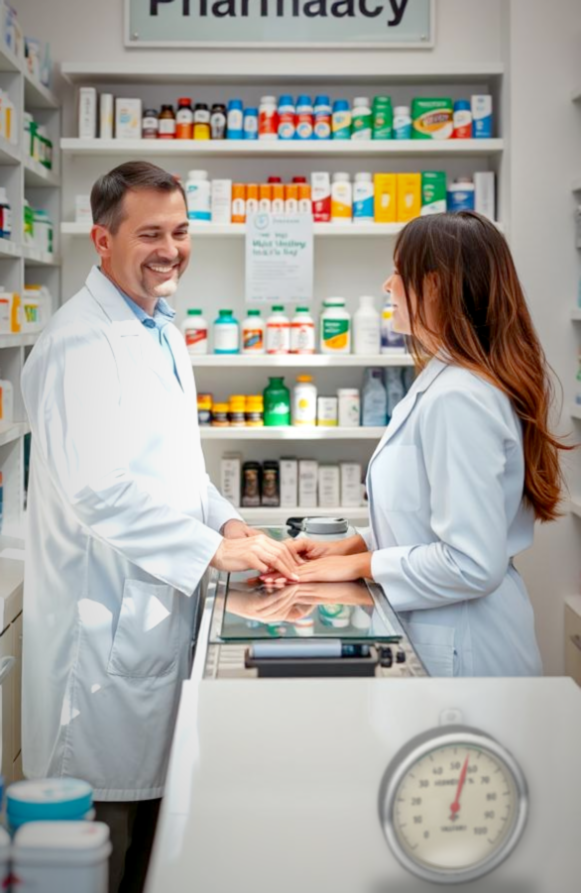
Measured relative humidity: 55 %
